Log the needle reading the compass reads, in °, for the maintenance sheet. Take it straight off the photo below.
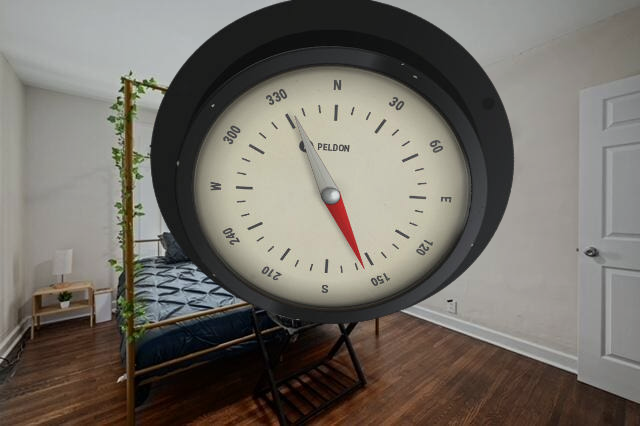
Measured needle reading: 155 °
